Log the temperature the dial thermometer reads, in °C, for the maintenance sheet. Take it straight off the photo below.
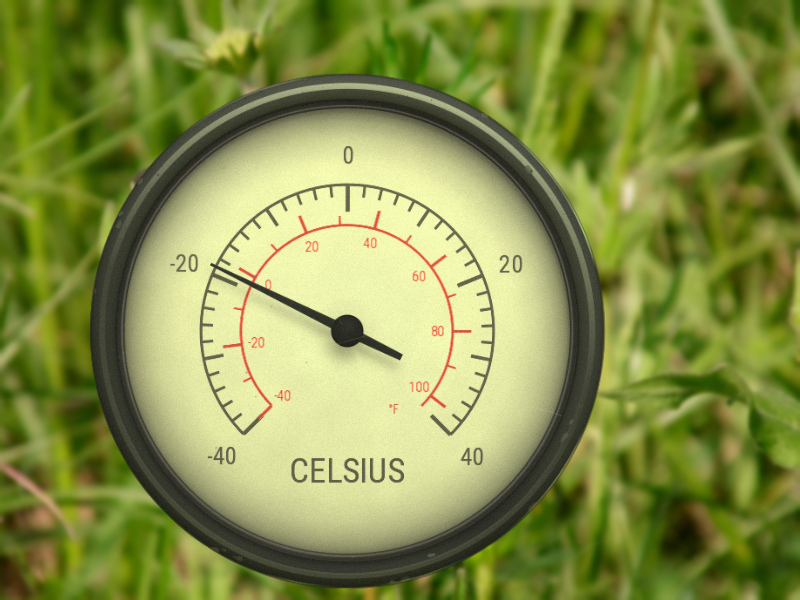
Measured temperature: -19 °C
